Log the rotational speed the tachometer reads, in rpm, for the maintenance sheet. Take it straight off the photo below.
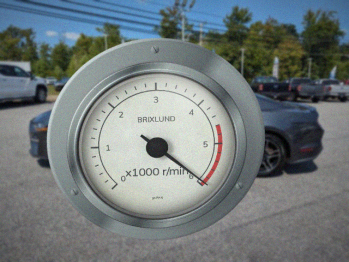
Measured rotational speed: 5900 rpm
